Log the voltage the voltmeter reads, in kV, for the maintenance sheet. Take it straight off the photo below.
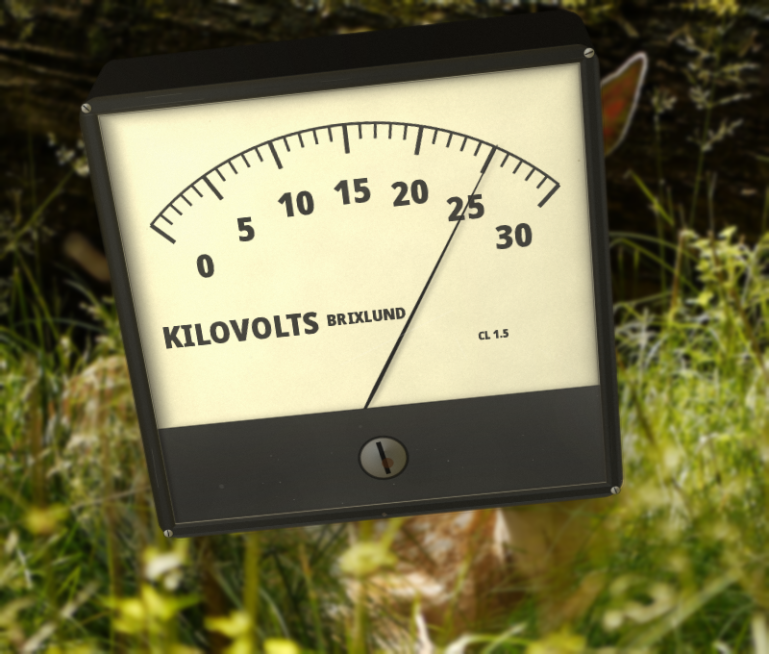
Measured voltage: 25 kV
